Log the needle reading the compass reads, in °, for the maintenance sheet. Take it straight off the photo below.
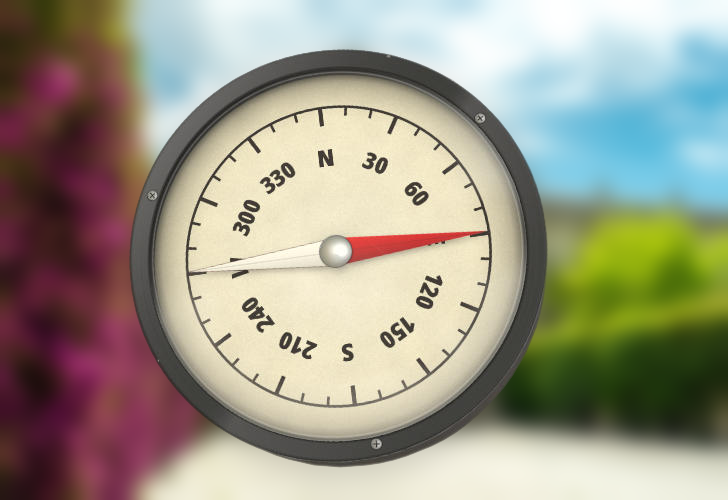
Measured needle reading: 90 °
